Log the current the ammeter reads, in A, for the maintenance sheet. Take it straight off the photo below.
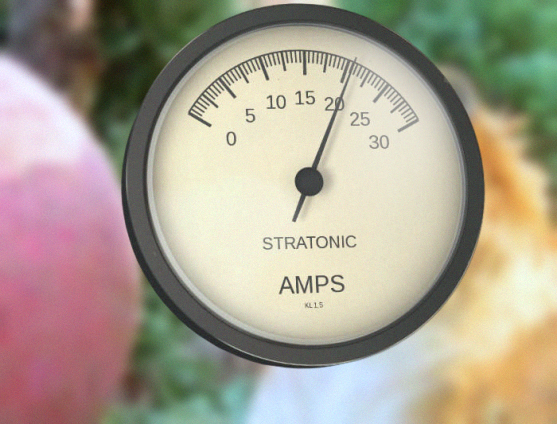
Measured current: 20.5 A
